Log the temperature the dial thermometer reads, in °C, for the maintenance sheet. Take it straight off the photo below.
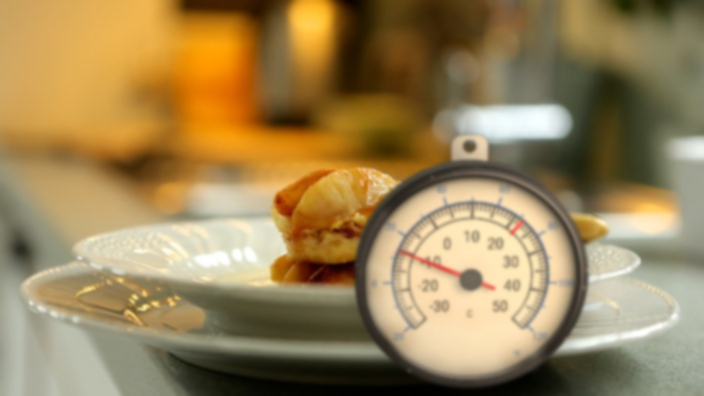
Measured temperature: -10 °C
